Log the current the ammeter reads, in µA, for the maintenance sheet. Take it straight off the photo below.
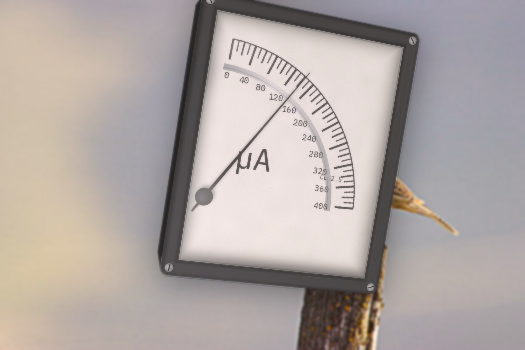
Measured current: 140 µA
